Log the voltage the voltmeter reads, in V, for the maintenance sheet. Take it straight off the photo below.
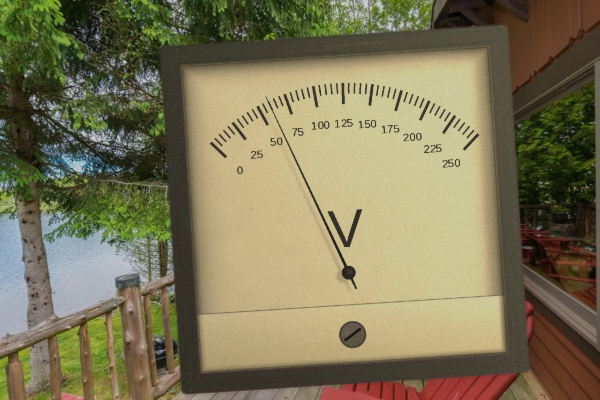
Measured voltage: 60 V
